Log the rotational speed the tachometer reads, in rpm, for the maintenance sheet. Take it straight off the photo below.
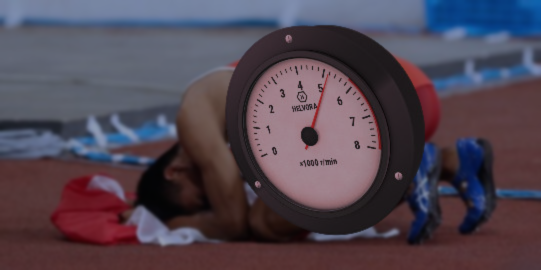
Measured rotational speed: 5200 rpm
